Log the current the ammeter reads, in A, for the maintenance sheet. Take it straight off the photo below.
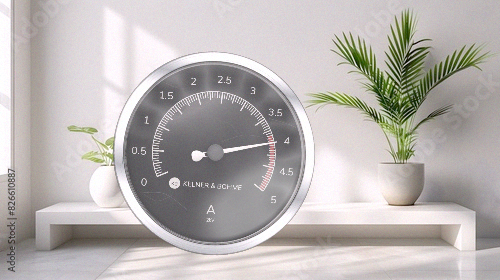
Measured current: 4 A
